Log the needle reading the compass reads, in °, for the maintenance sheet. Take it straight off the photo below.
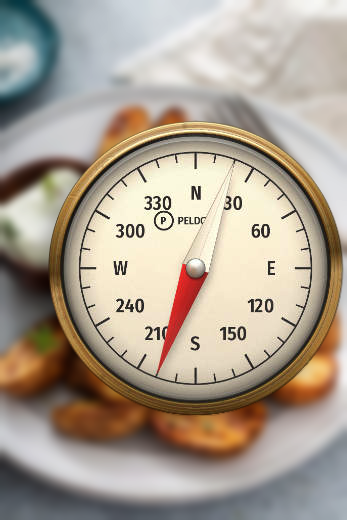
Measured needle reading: 200 °
